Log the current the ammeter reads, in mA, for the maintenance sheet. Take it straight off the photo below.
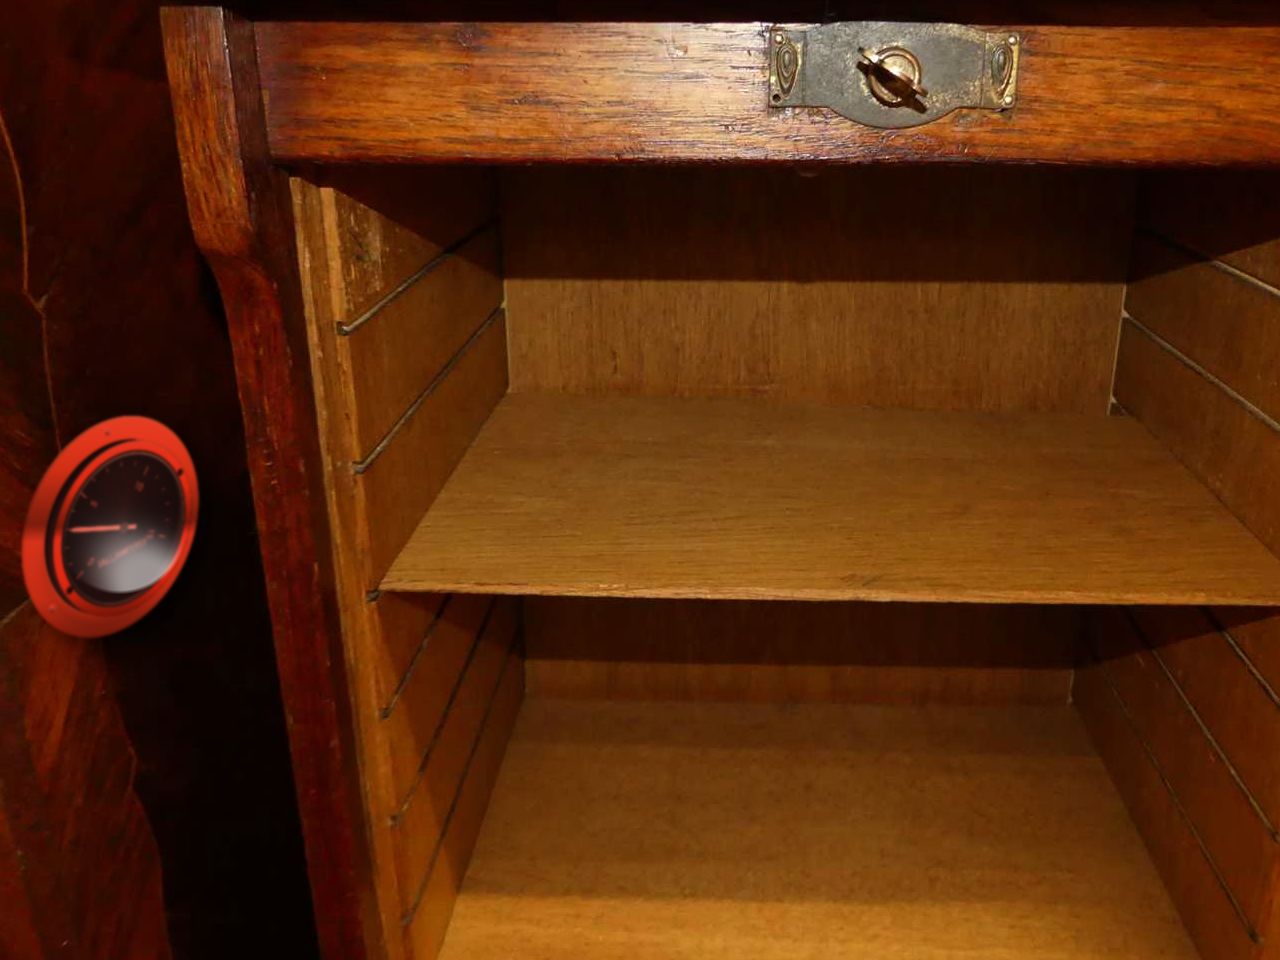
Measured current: 3 mA
